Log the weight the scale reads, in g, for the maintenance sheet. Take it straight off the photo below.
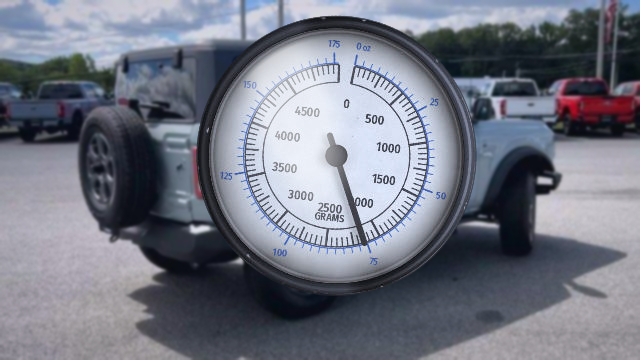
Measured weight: 2150 g
